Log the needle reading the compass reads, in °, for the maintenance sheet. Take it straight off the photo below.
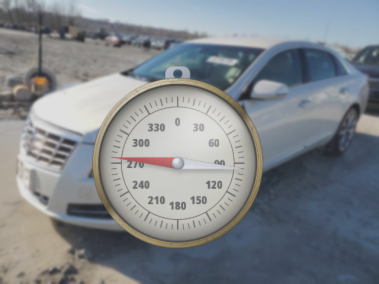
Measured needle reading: 275 °
